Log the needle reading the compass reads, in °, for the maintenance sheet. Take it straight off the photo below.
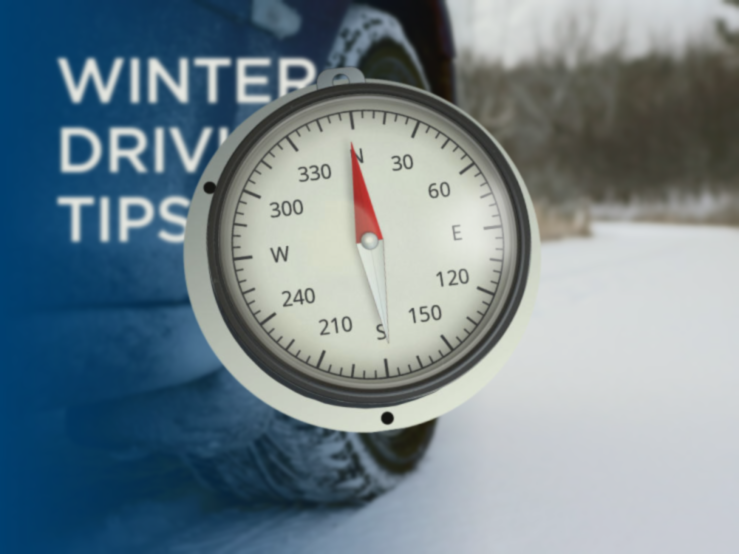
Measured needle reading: 357.5 °
